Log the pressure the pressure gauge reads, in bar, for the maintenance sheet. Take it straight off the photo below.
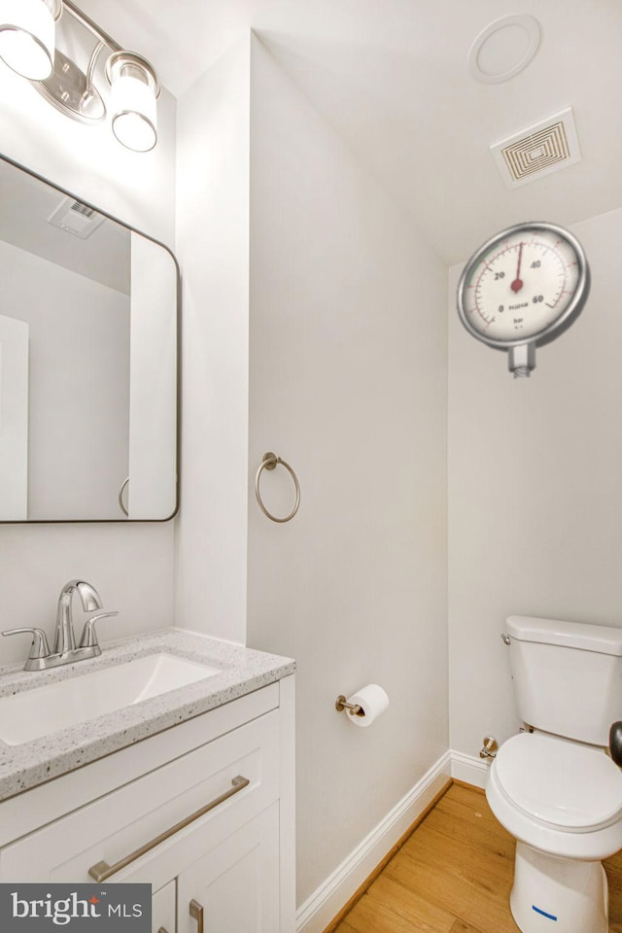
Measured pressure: 32 bar
